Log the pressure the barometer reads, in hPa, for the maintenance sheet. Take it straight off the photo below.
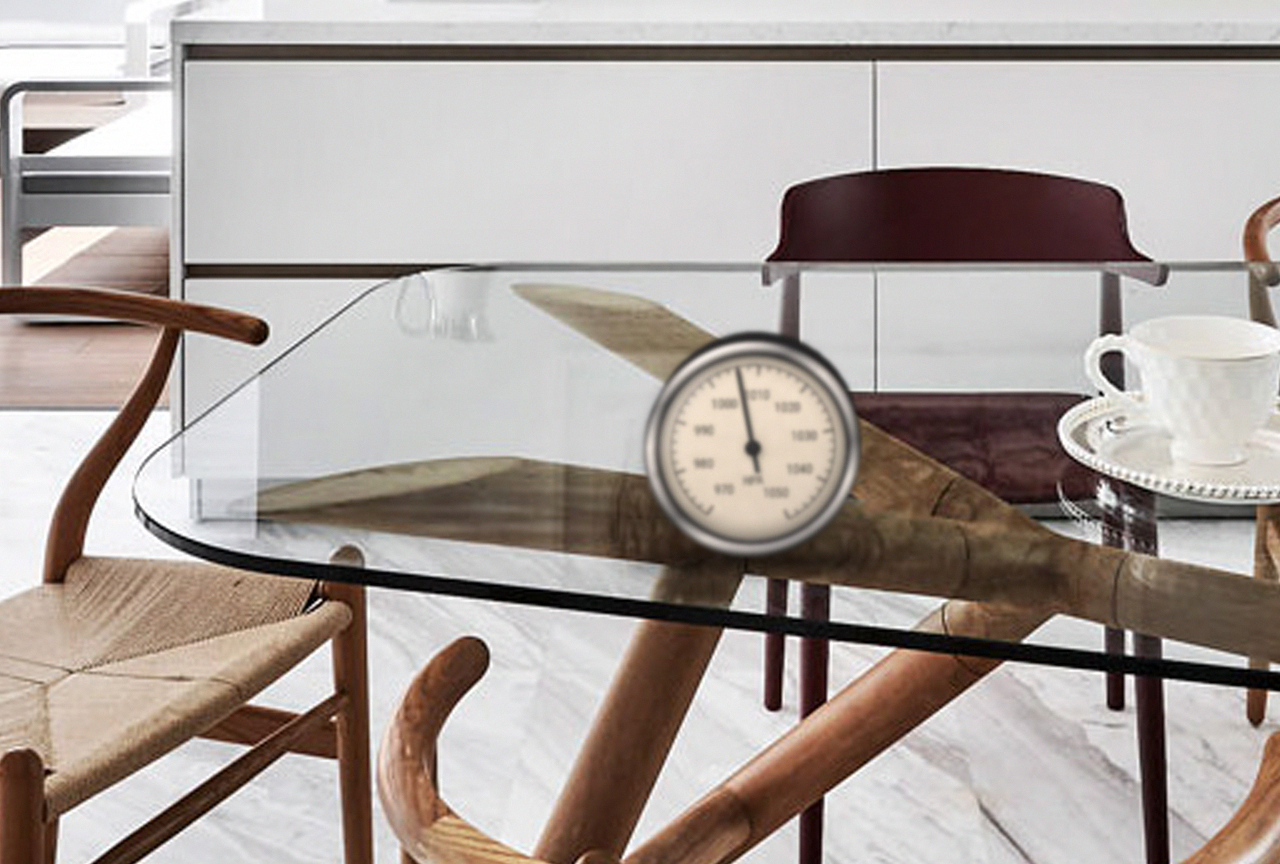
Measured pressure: 1006 hPa
